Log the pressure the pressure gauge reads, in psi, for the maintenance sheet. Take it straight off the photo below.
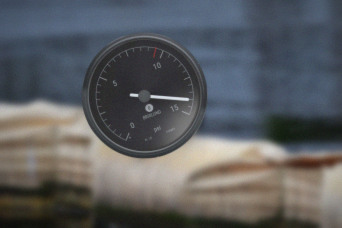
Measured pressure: 14 psi
